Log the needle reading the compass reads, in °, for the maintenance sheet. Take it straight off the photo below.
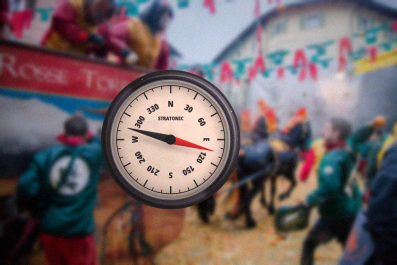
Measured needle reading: 105 °
